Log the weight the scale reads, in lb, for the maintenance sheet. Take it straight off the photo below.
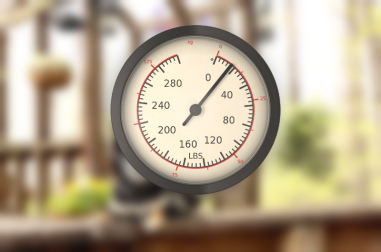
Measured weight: 16 lb
